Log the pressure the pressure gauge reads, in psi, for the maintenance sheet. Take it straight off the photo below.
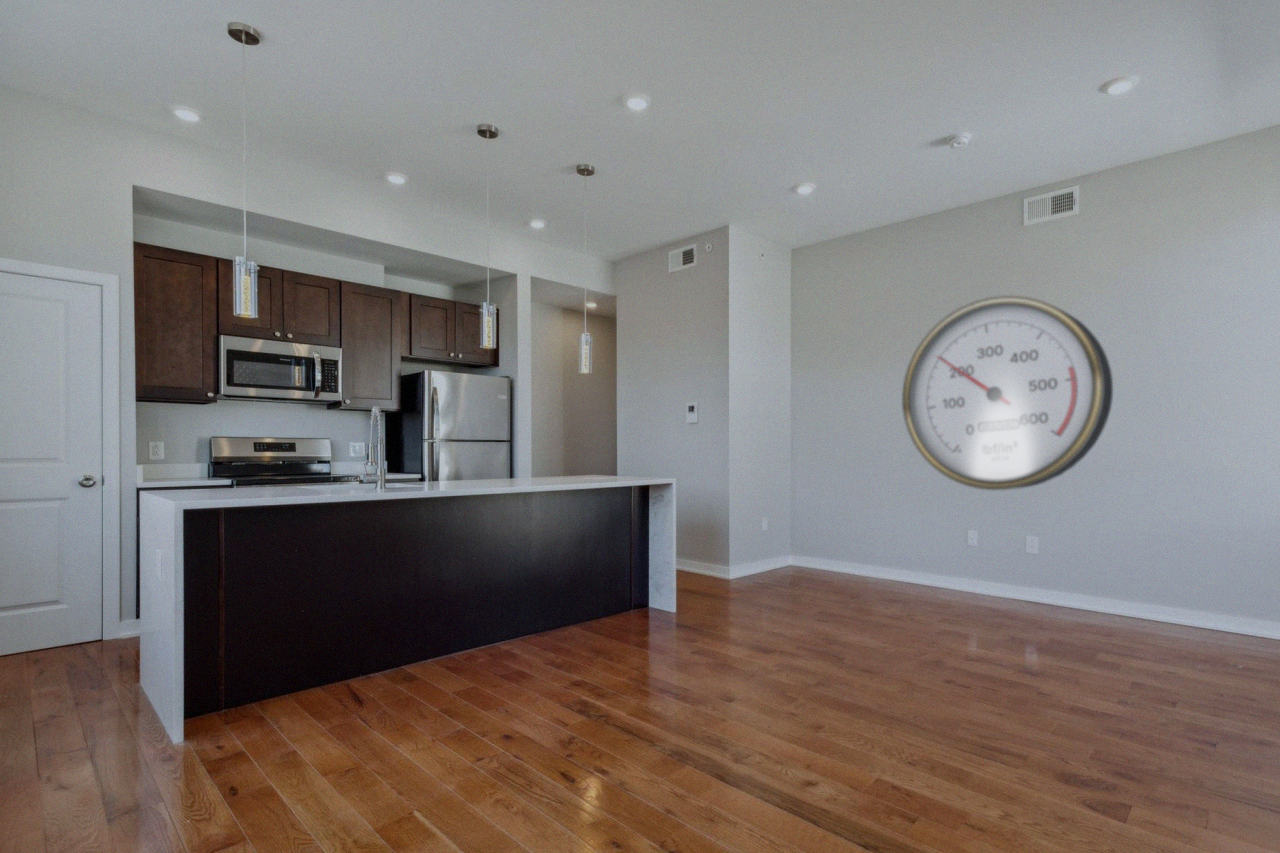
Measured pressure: 200 psi
